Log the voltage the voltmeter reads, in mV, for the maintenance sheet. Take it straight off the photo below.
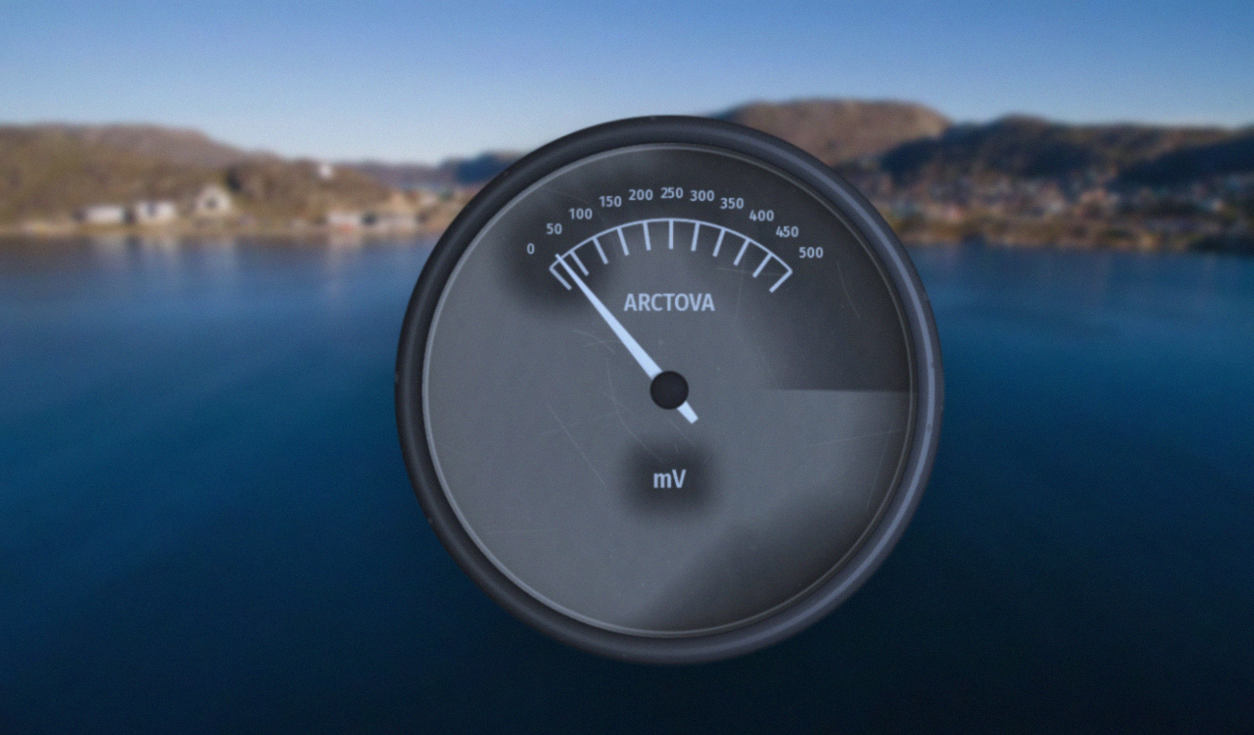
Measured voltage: 25 mV
